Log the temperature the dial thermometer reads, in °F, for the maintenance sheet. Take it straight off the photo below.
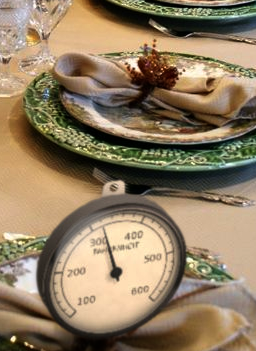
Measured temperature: 320 °F
